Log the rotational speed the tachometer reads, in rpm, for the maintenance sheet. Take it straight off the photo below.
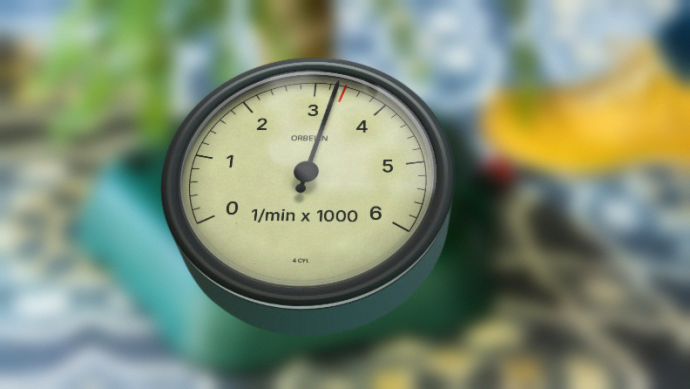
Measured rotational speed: 3300 rpm
